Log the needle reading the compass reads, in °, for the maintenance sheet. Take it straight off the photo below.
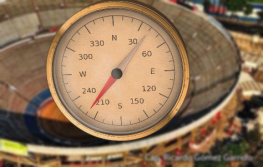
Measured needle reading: 220 °
